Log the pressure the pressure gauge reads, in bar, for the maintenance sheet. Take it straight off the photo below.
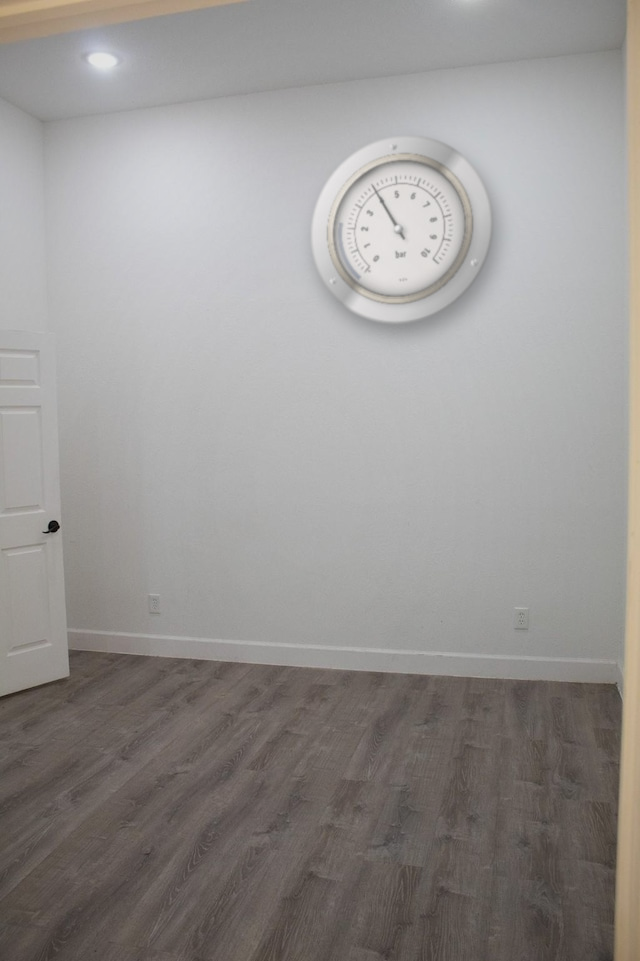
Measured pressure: 4 bar
